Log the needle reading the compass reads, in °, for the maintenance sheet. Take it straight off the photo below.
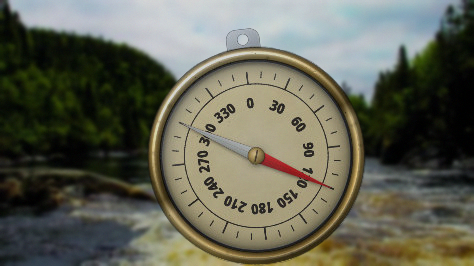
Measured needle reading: 120 °
